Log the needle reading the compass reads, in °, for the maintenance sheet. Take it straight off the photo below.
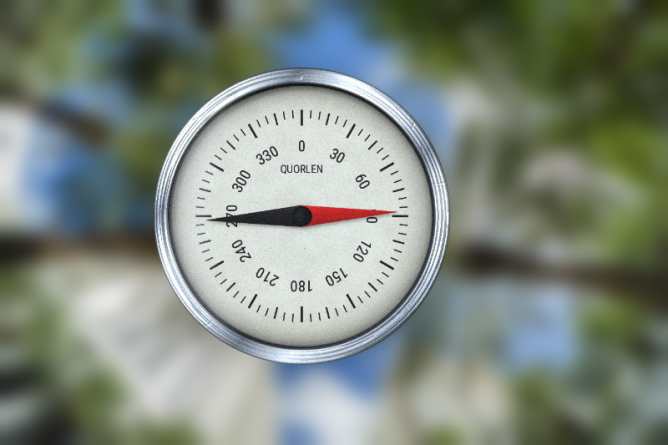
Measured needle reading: 87.5 °
